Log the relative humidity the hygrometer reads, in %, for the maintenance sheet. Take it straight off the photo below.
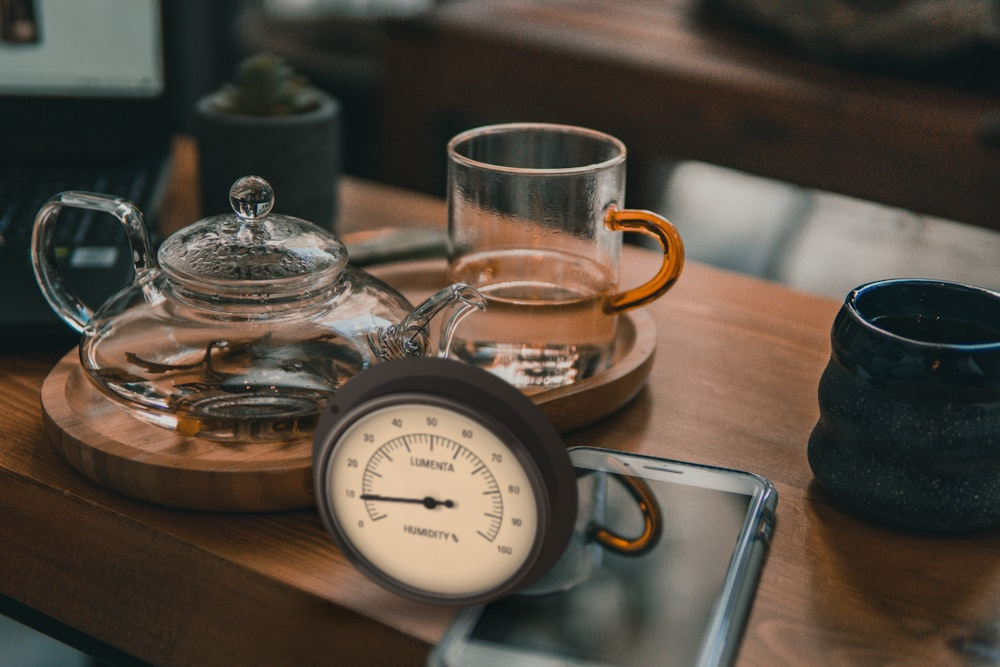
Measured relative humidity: 10 %
